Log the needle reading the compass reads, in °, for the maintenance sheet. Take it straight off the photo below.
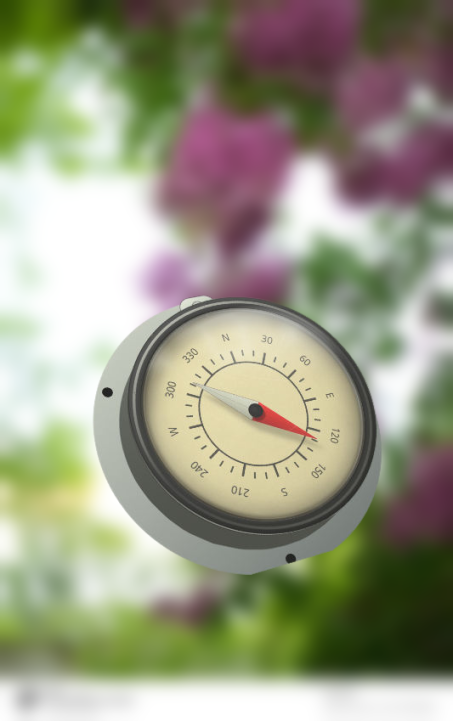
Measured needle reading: 130 °
